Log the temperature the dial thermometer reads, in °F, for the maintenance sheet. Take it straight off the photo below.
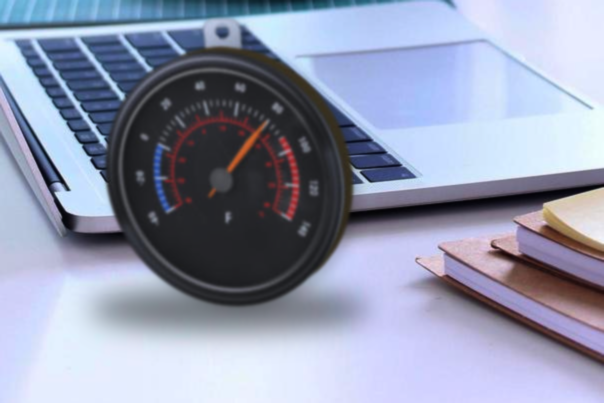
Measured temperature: 80 °F
